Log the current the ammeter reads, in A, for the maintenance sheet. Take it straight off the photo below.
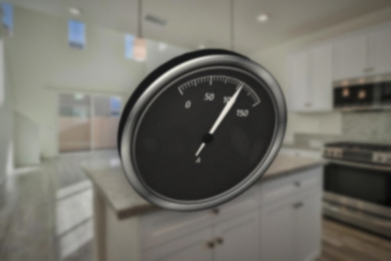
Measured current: 100 A
